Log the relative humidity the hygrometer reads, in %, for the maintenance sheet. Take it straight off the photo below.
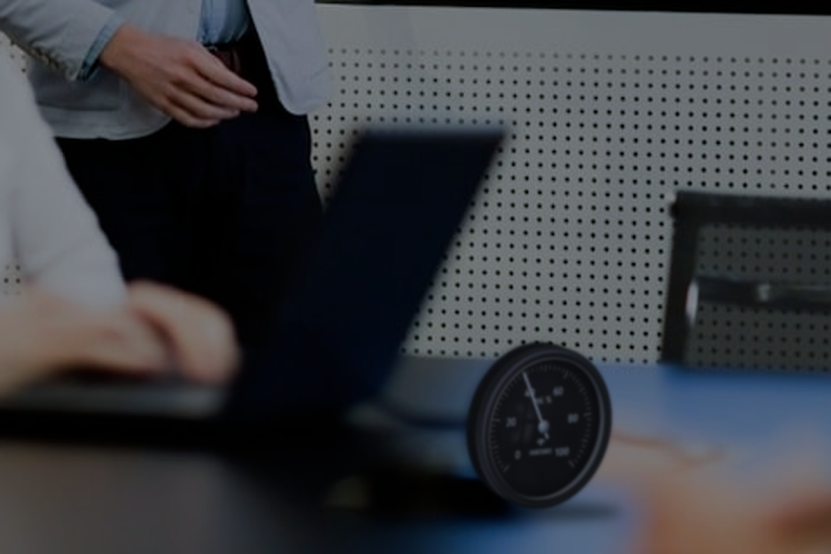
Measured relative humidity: 40 %
